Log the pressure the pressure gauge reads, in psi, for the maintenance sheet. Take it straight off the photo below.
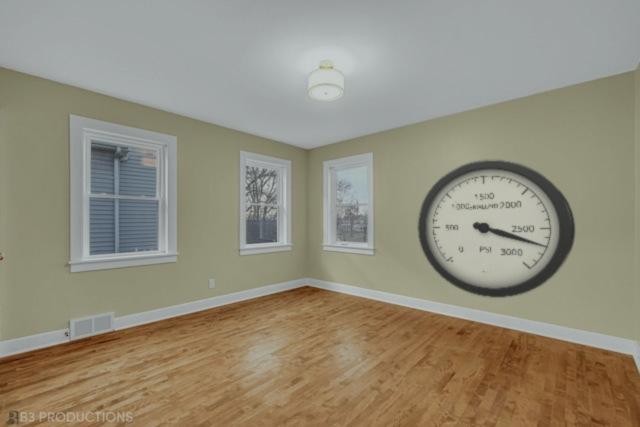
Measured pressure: 2700 psi
